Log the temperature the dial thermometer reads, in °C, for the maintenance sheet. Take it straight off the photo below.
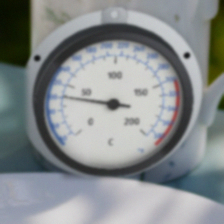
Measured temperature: 40 °C
